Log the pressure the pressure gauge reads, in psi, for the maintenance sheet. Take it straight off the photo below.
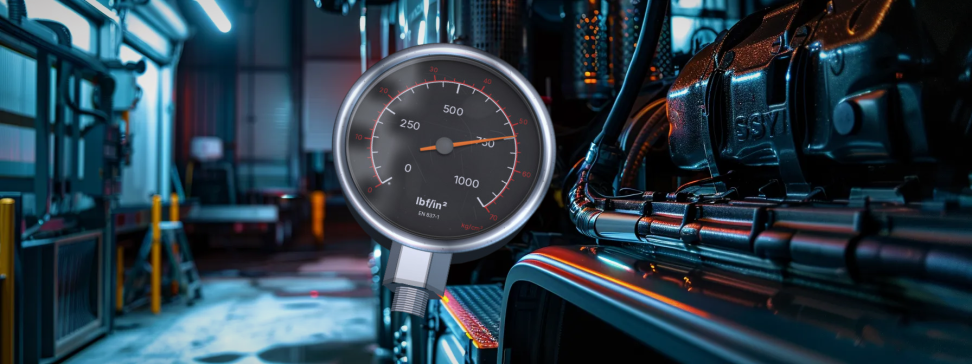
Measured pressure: 750 psi
